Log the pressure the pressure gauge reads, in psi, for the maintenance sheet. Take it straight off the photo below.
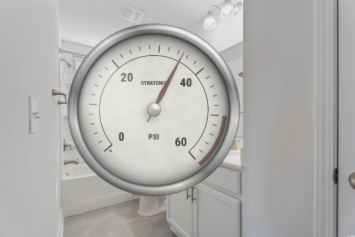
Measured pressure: 35 psi
